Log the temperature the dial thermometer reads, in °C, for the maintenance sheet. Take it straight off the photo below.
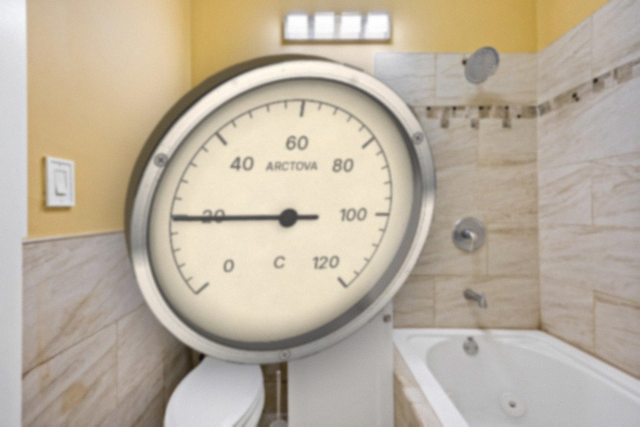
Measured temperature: 20 °C
